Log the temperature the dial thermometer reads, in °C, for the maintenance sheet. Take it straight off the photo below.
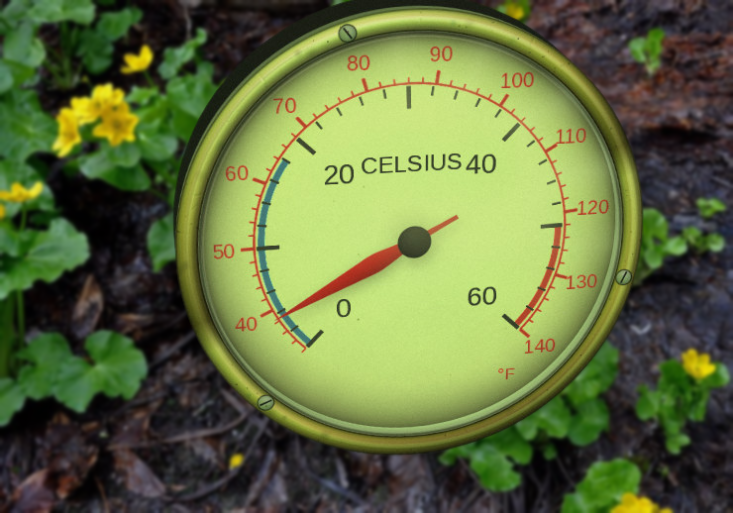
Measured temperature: 4 °C
